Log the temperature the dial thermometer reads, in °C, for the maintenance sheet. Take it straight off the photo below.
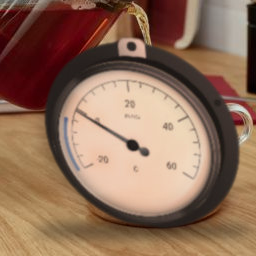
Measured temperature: 0 °C
